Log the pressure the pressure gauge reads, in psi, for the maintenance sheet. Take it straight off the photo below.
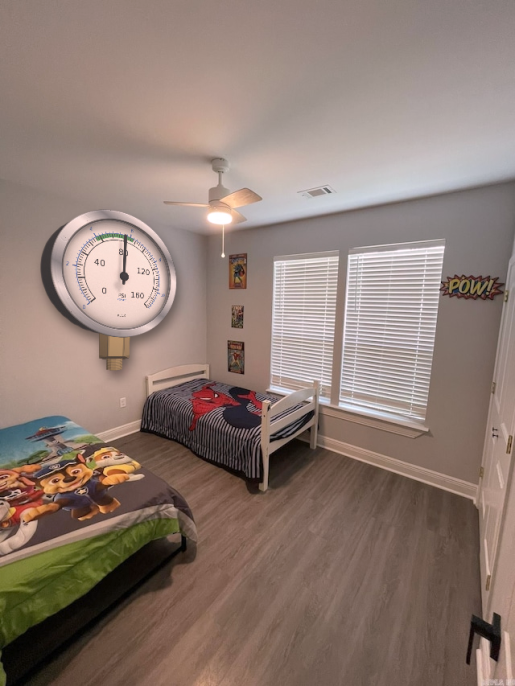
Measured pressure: 80 psi
